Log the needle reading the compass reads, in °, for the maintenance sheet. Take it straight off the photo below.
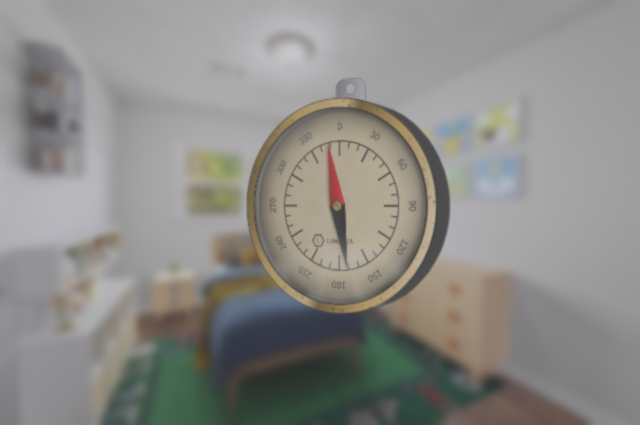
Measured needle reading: 350 °
